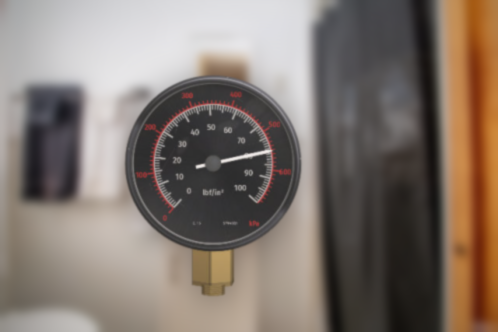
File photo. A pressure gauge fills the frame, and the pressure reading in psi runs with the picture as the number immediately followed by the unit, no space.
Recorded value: 80psi
